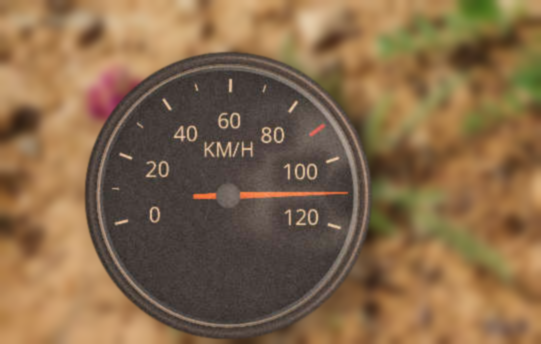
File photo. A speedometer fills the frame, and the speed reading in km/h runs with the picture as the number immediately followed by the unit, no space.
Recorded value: 110km/h
